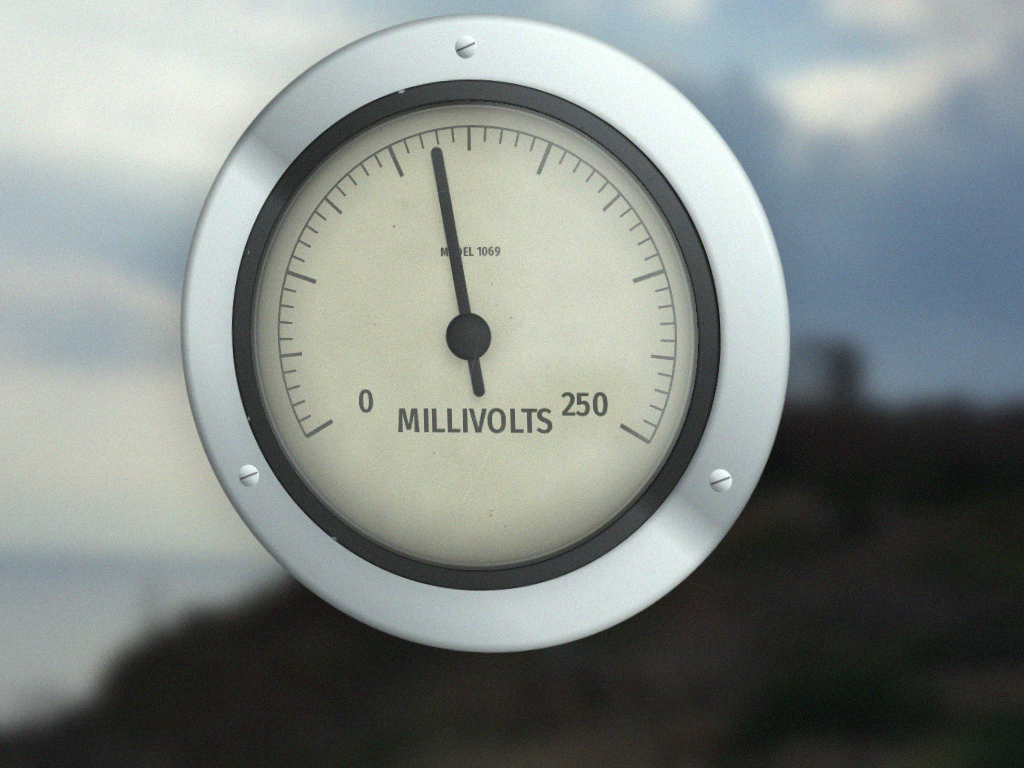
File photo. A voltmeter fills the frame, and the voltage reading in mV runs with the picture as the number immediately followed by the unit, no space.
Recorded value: 115mV
